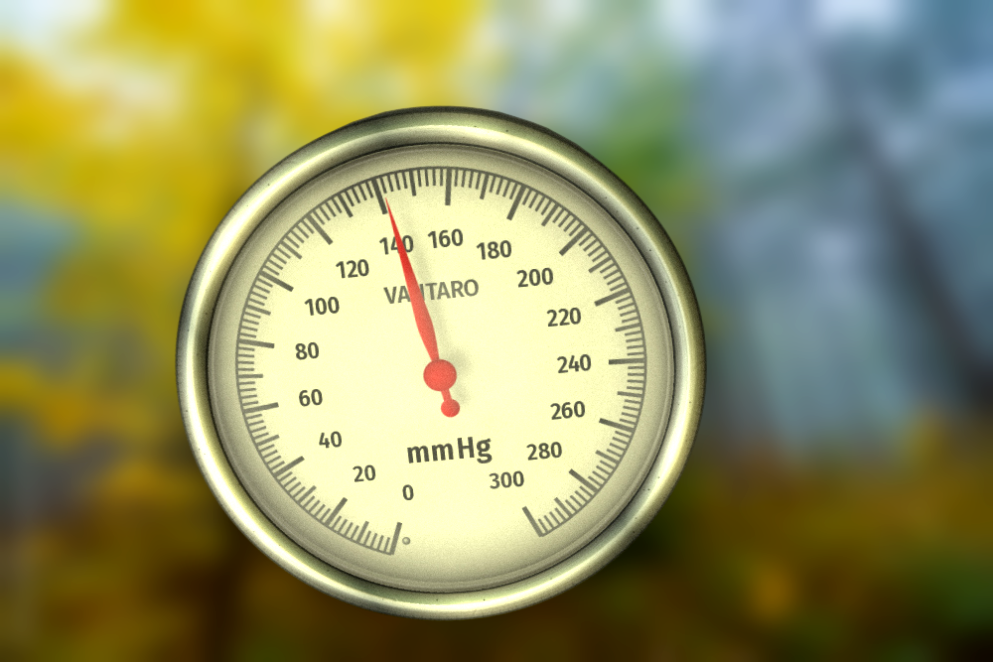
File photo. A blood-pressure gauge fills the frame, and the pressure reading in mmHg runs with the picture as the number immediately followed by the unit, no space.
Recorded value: 142mmHg
